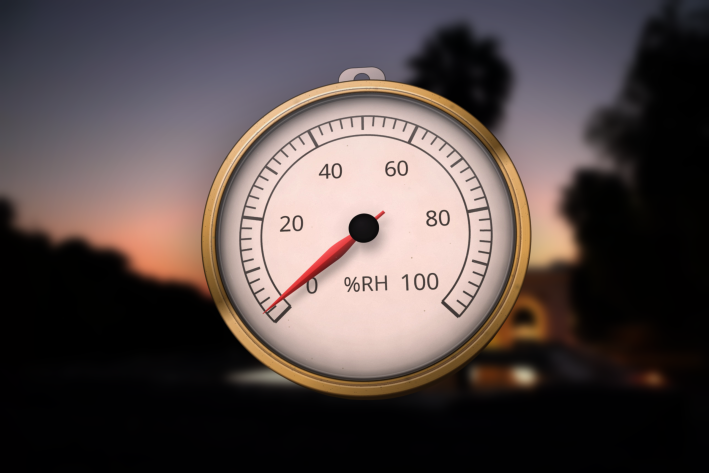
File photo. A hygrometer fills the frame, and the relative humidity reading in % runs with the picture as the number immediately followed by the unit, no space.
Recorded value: 2%
